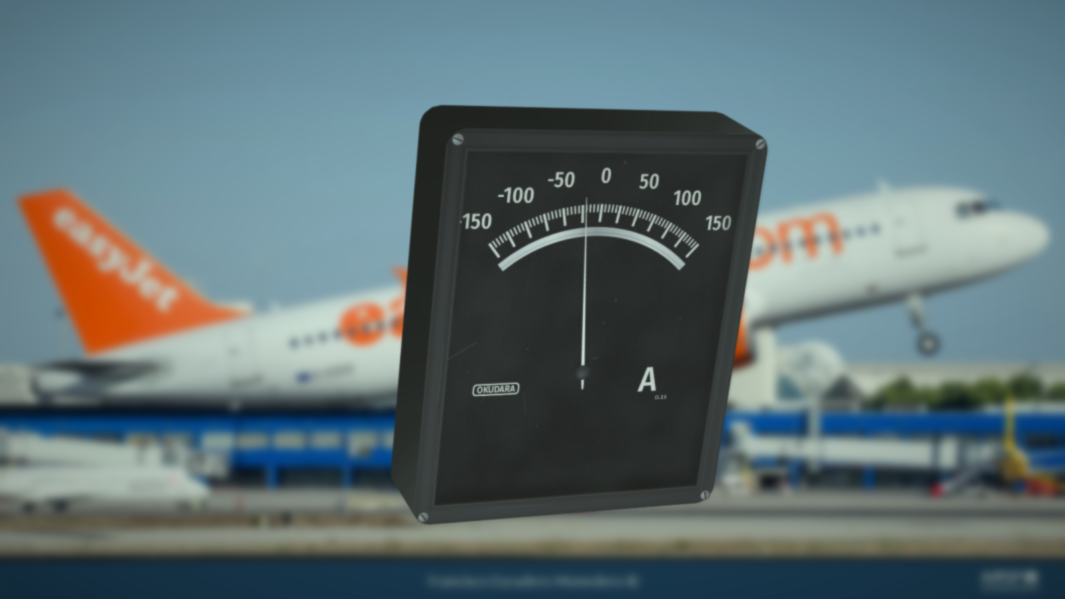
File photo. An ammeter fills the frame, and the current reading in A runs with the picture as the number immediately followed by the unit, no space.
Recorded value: -25A
